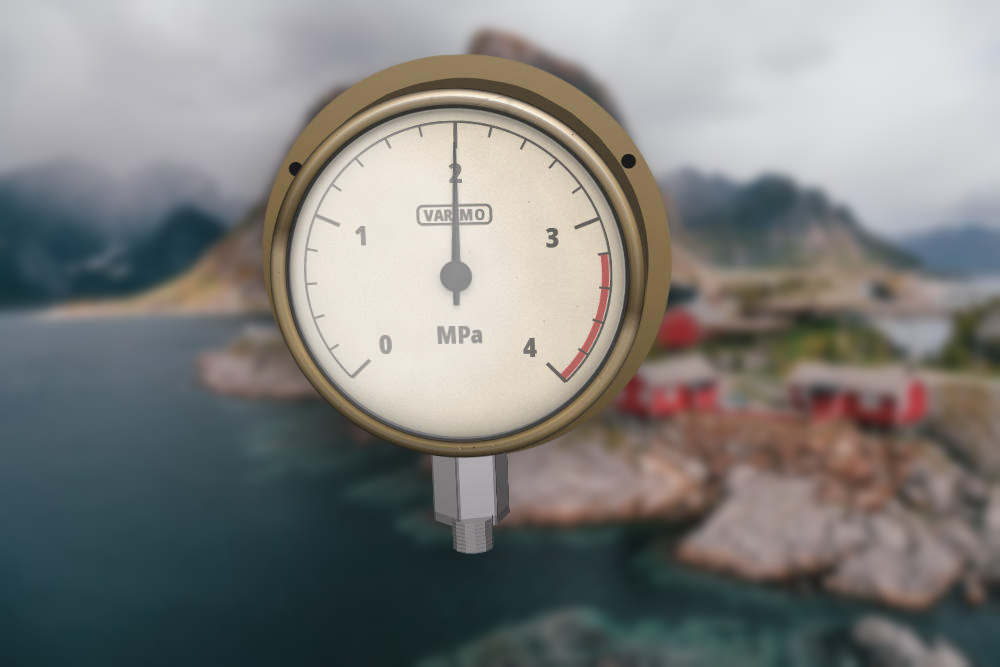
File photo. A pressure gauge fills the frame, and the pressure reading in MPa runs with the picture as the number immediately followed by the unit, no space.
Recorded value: 2MPa
